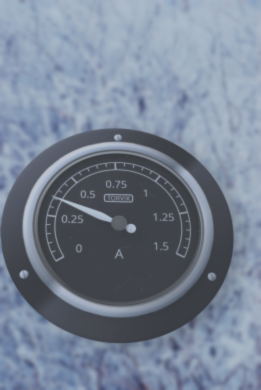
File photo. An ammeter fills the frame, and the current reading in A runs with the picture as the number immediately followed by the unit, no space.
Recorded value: 0.35A
